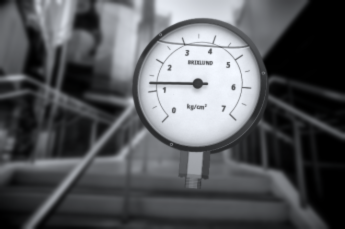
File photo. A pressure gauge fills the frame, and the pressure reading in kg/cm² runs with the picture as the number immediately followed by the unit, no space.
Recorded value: 1.25kg/cm²
